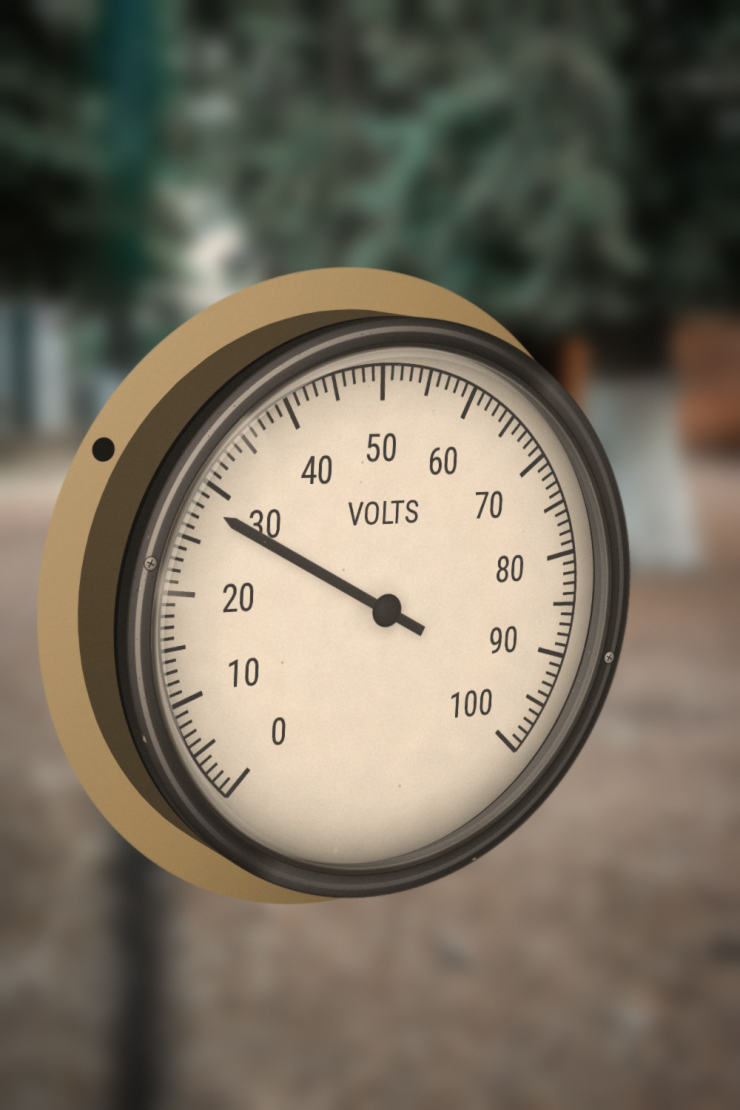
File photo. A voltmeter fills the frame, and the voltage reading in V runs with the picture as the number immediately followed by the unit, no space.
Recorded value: 28V
